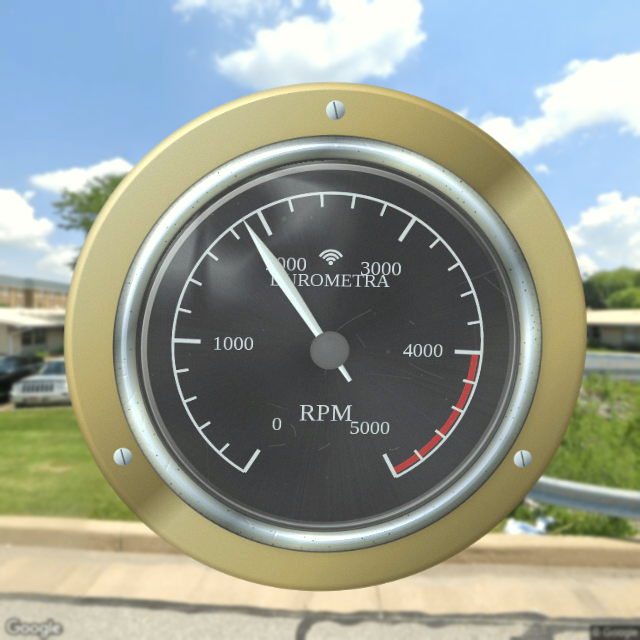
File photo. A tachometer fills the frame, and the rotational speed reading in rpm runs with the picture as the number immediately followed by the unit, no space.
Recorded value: 1900rpm
